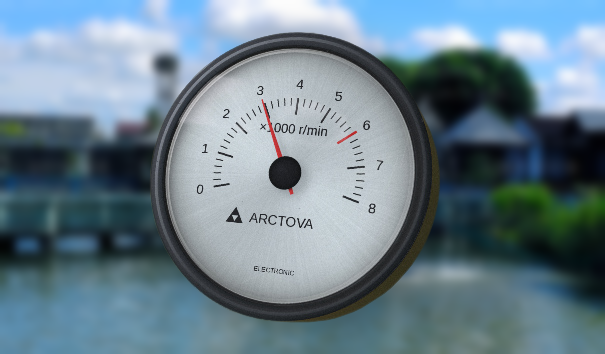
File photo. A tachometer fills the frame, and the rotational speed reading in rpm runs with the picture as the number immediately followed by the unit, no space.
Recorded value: 3000rpm
